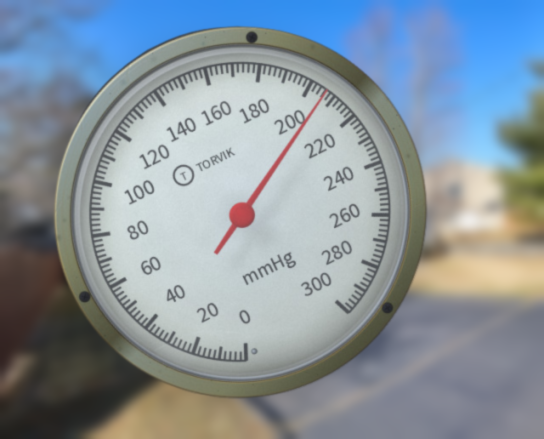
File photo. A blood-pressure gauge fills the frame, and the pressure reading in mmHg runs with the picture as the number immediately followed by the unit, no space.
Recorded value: 206mmHg
